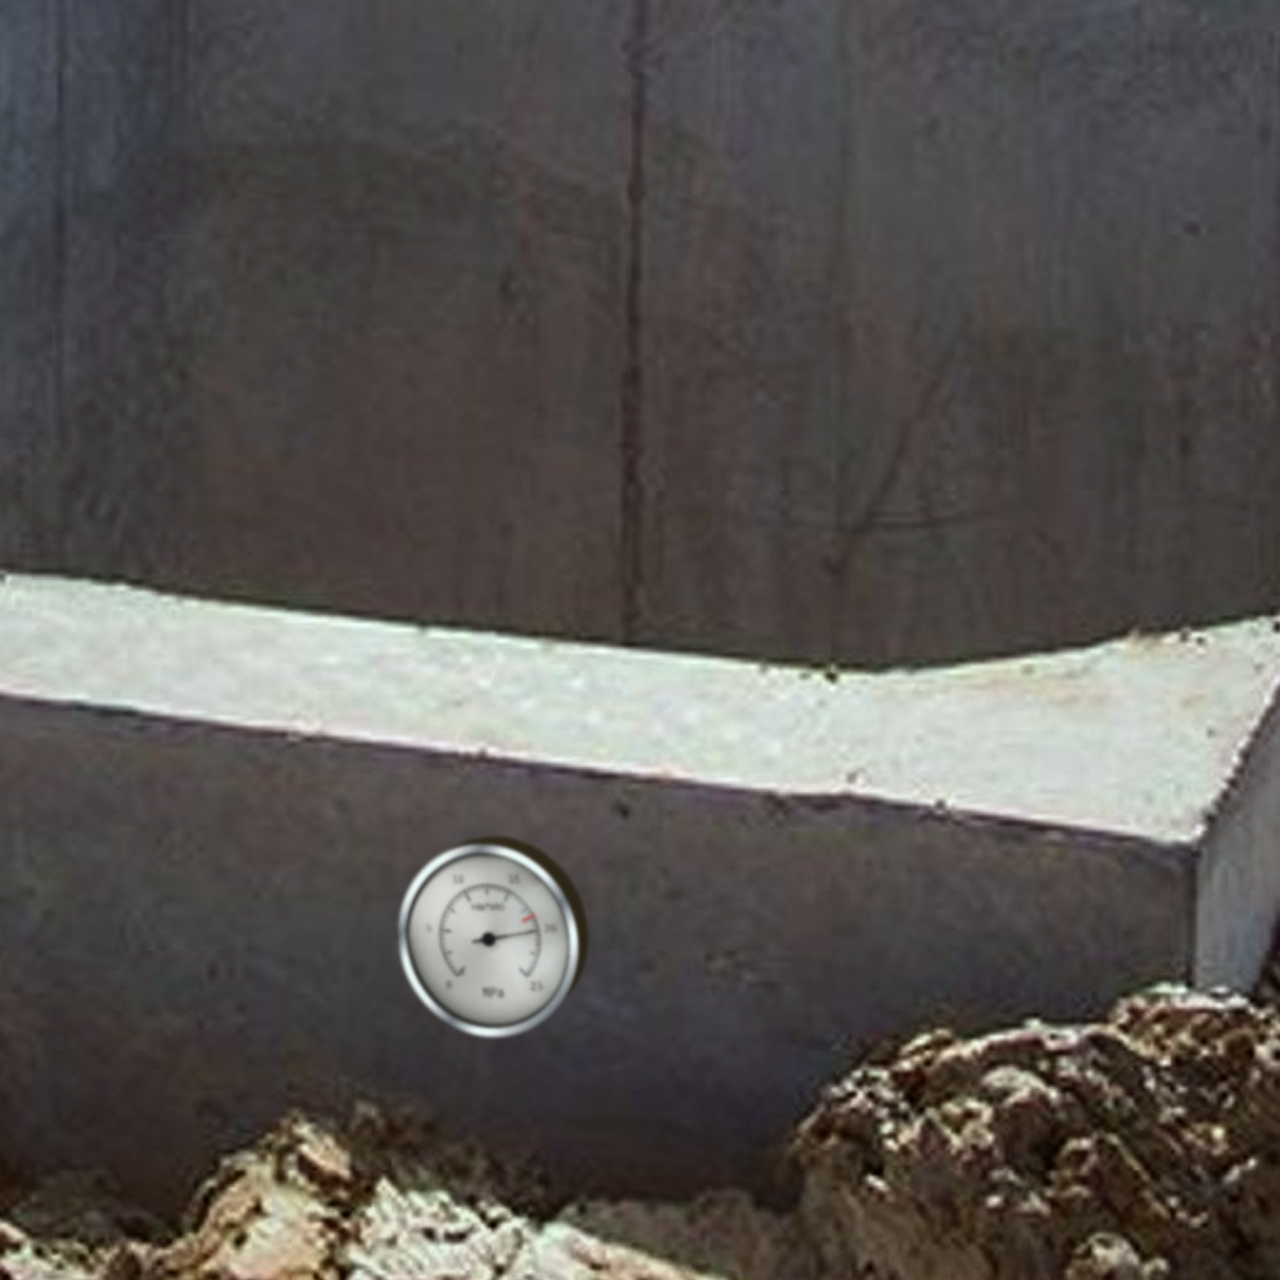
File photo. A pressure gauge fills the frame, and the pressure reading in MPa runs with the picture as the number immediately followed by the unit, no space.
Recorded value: 20MPa
